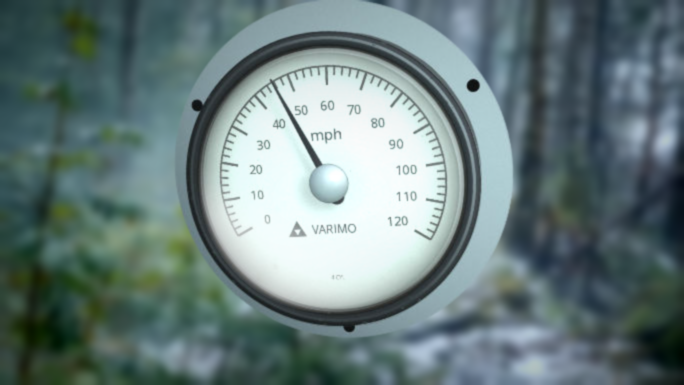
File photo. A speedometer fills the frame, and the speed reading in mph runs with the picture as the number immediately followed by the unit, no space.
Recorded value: 46mph
